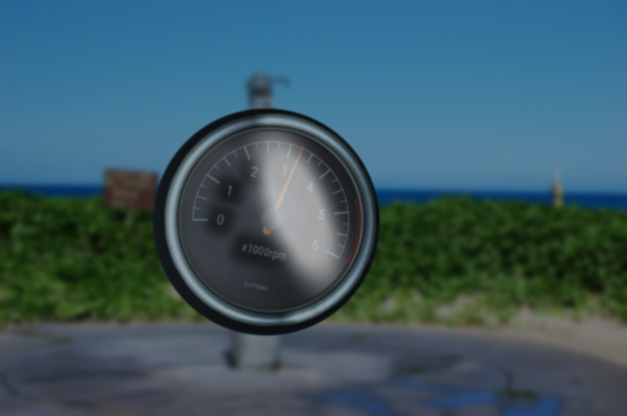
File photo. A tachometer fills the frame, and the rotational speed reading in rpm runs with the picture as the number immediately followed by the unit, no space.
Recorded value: 3250rpm
